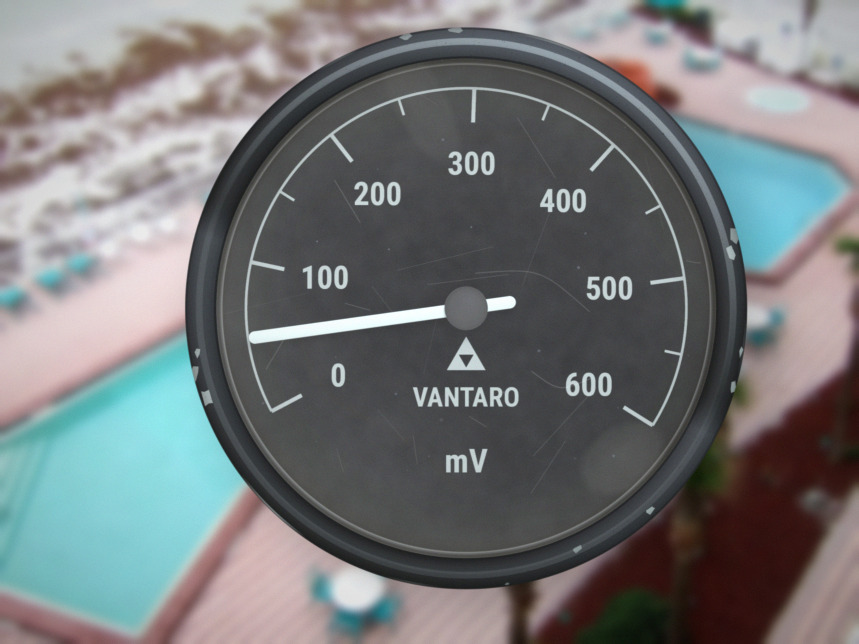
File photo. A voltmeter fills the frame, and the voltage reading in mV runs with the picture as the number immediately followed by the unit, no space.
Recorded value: 50mV
